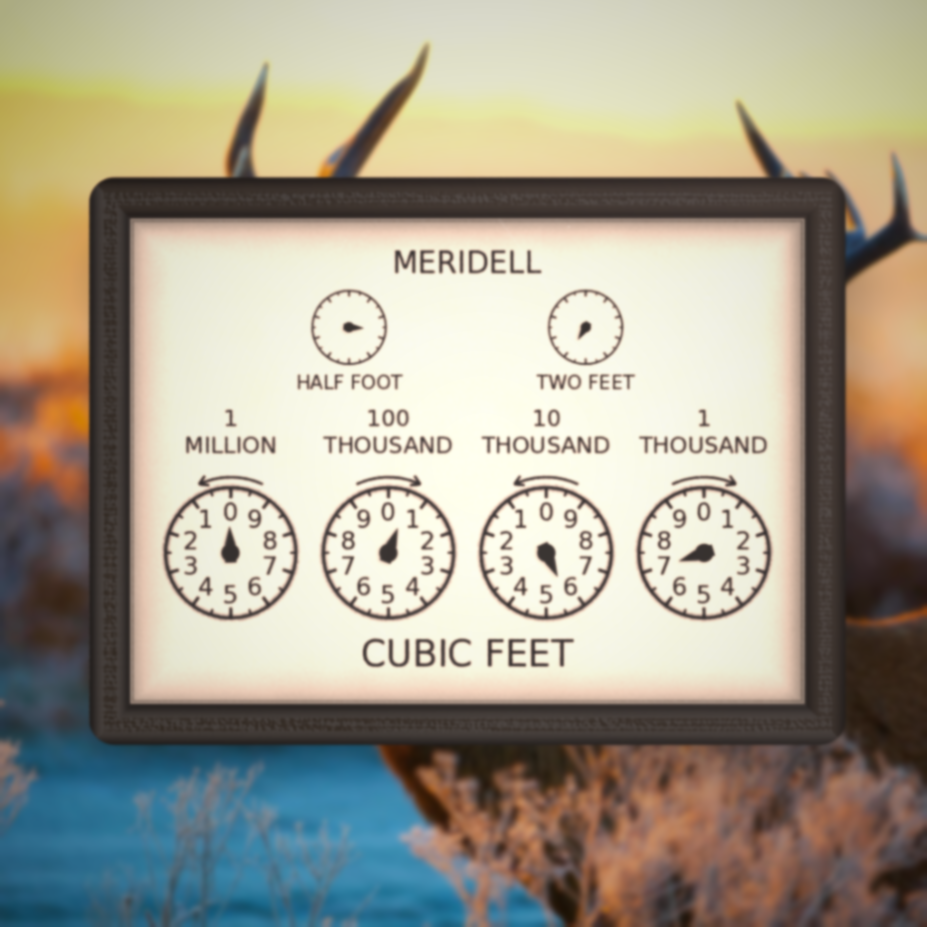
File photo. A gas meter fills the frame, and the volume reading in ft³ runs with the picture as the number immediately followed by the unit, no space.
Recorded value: 5700ft³
